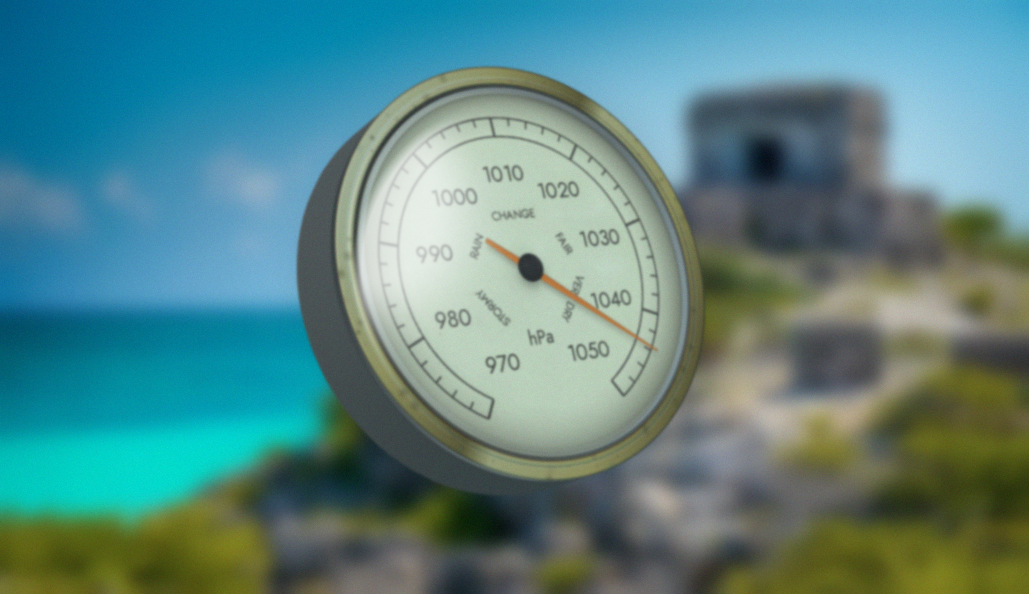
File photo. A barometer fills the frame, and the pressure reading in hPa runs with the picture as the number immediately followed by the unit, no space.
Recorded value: 1044hPa
